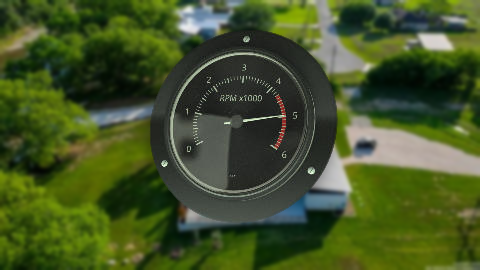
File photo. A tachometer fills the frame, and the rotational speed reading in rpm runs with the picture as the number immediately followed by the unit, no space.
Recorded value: 5000rpm
